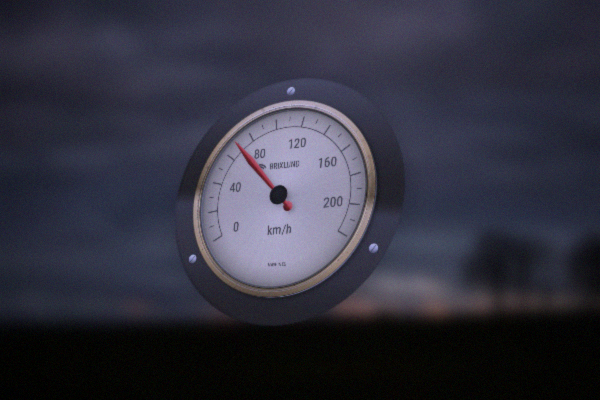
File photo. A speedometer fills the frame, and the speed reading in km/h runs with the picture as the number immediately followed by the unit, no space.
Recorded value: 70km/h
